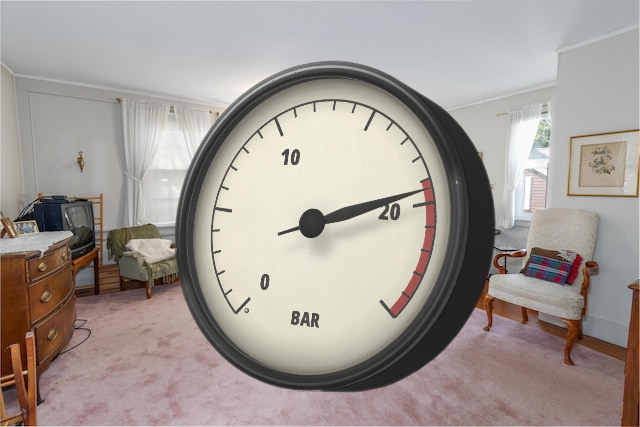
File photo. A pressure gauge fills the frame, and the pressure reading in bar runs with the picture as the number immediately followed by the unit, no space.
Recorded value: 19.5bar
